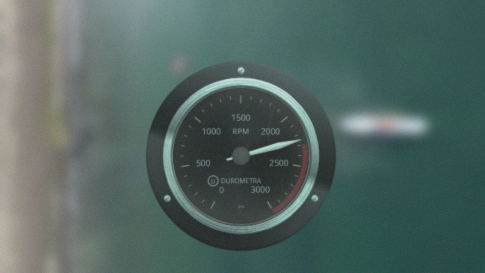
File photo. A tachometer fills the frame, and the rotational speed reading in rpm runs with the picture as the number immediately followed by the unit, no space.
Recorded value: 2250rpm
